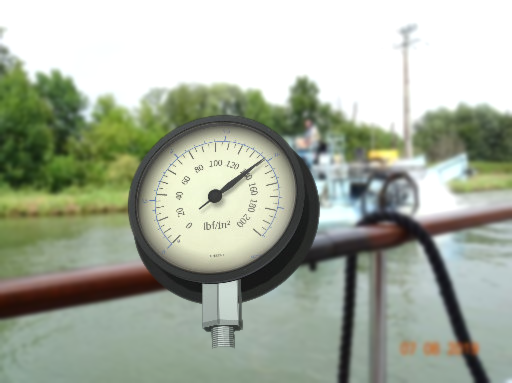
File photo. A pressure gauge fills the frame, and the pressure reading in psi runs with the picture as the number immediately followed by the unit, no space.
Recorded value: 140psi
